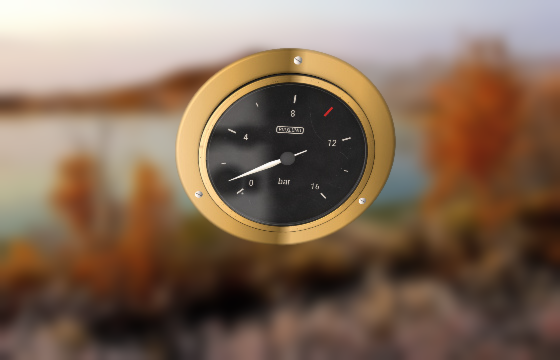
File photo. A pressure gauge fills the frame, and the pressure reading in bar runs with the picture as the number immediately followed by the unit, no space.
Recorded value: 1bar
